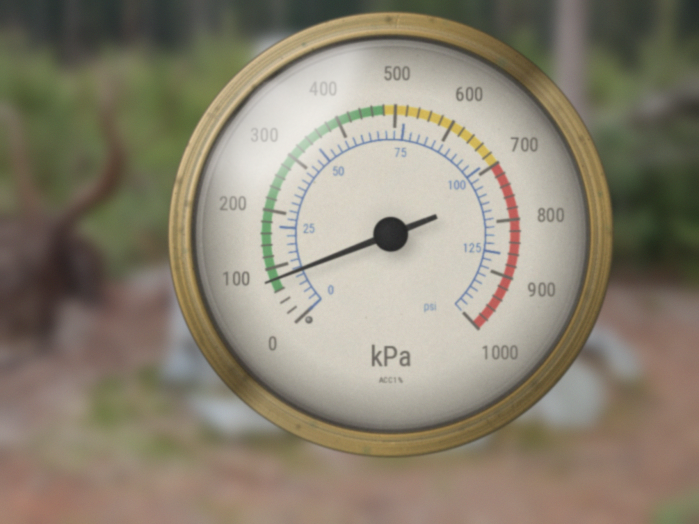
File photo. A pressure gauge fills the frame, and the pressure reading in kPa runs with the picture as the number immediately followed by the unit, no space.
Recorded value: 80kPa
